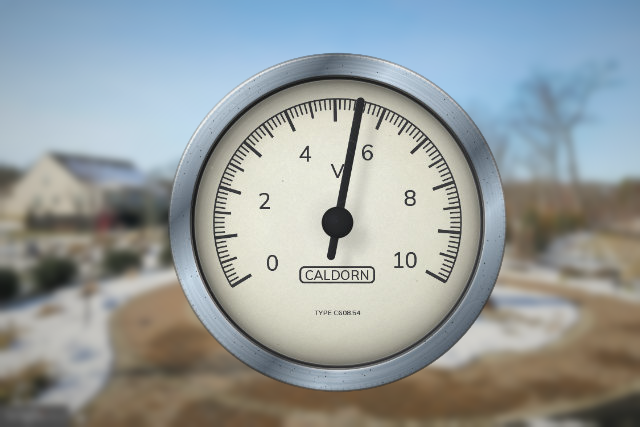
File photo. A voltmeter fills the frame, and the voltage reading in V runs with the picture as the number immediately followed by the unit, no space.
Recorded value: 5.5V
